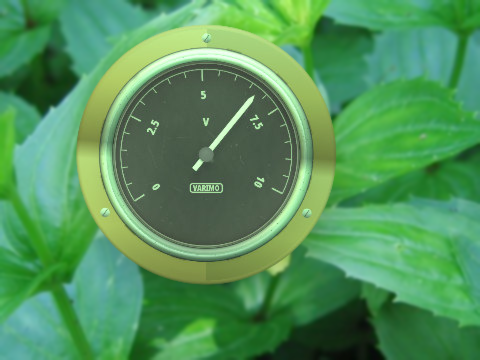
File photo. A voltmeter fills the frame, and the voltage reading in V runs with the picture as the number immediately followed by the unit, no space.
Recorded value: 6.75V
